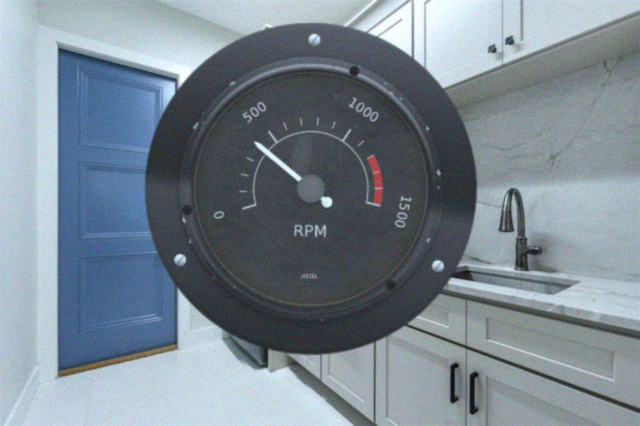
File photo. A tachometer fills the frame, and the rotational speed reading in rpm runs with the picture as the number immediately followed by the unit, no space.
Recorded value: 400rpm
